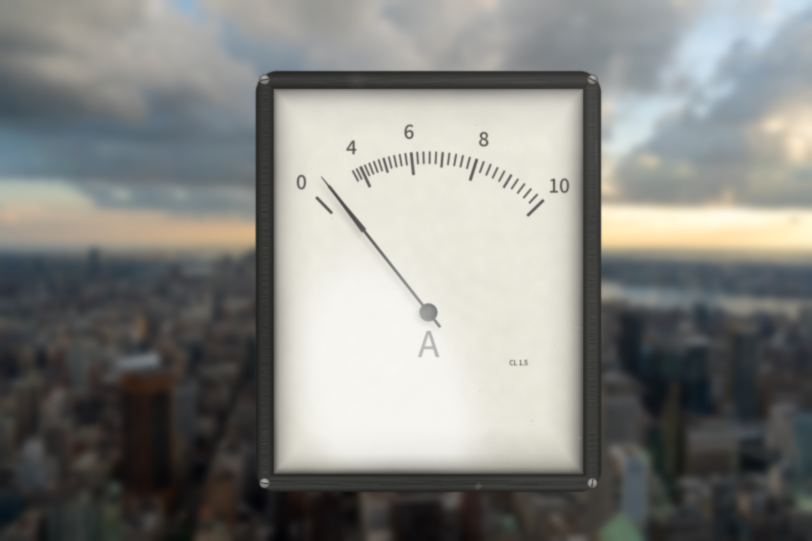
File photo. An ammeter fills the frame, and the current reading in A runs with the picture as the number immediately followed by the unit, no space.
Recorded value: 2A
